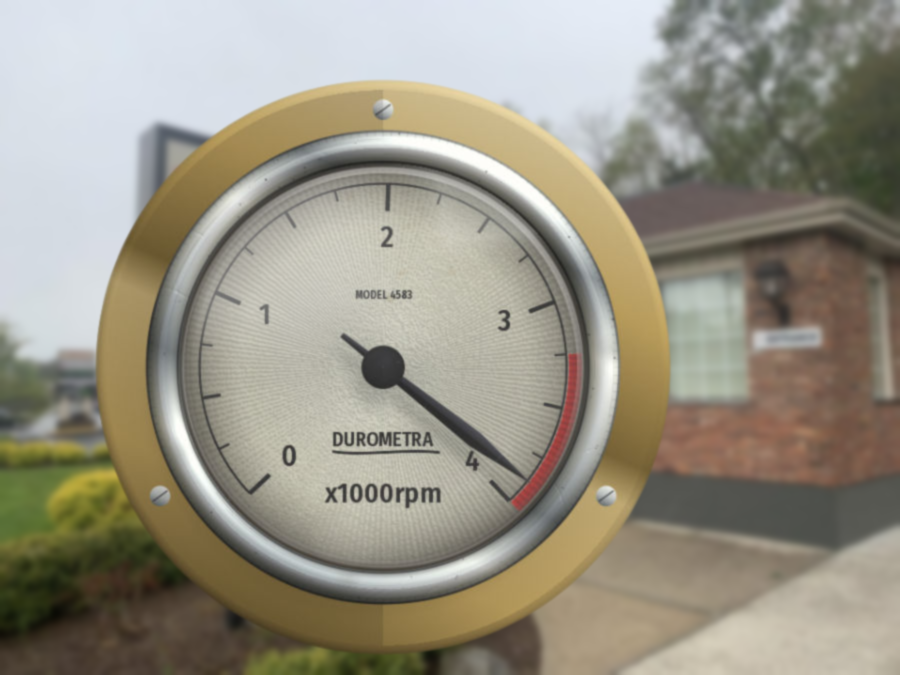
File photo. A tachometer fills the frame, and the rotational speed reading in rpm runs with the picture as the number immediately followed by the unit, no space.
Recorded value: 3875rpm
